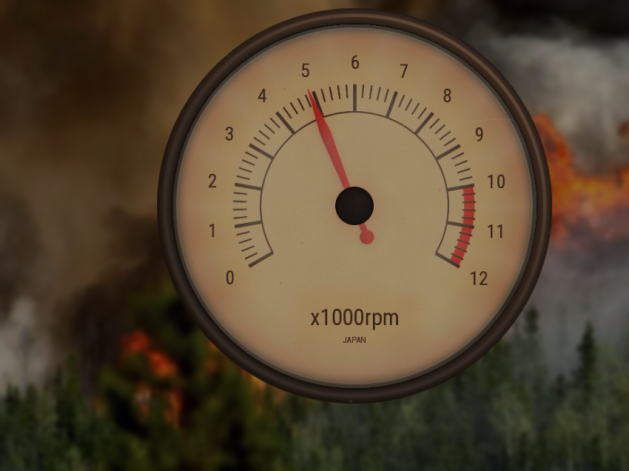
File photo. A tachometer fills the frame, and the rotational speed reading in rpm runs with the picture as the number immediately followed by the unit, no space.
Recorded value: 4900rpm
